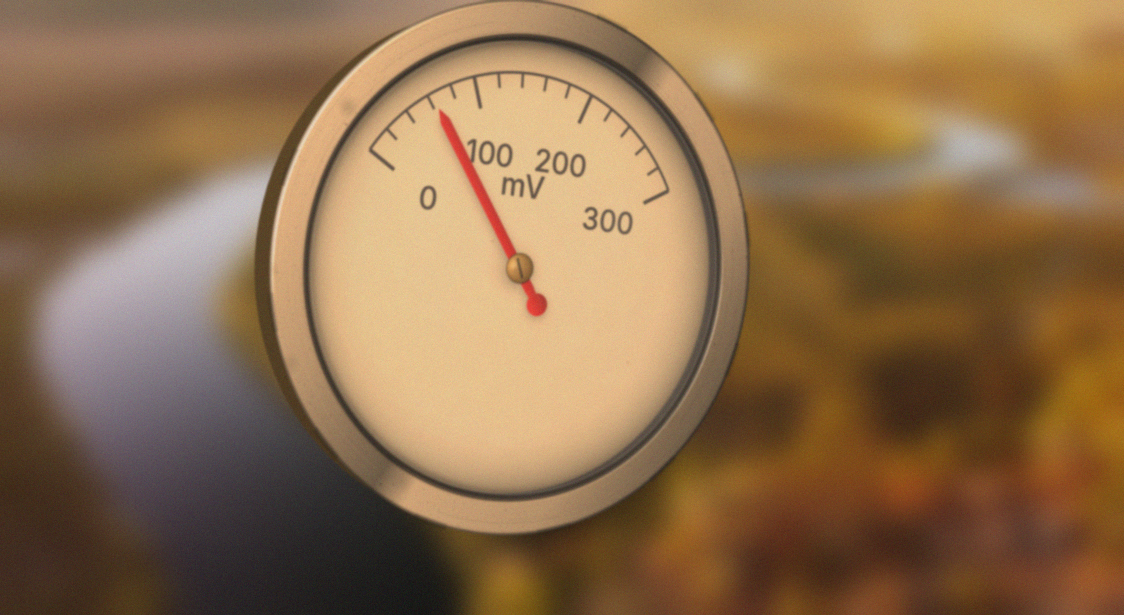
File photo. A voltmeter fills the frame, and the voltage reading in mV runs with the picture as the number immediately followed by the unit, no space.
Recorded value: 60mV
